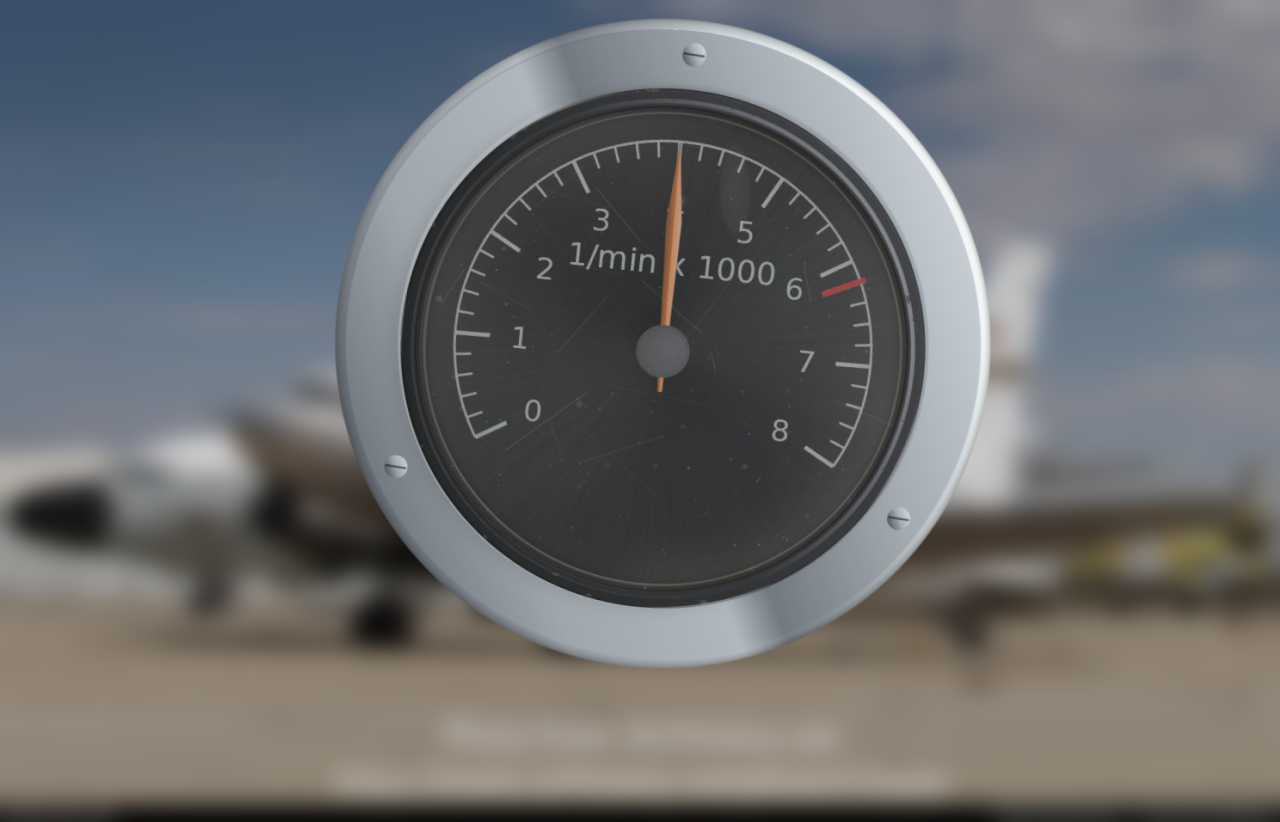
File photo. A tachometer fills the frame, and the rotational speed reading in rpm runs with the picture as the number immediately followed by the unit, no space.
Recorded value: 4000rpm
